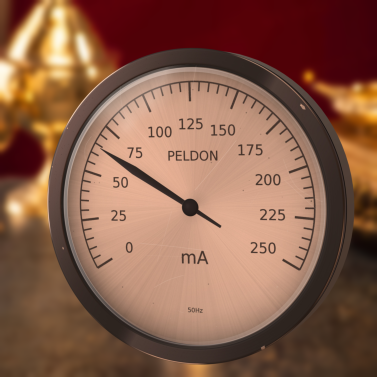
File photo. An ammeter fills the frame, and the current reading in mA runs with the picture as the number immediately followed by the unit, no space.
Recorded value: 65mA
